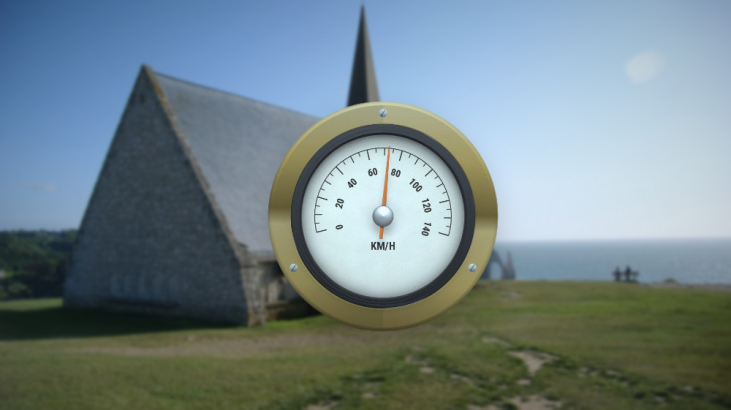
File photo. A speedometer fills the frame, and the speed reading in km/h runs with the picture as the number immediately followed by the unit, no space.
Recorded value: 72.5km/h
